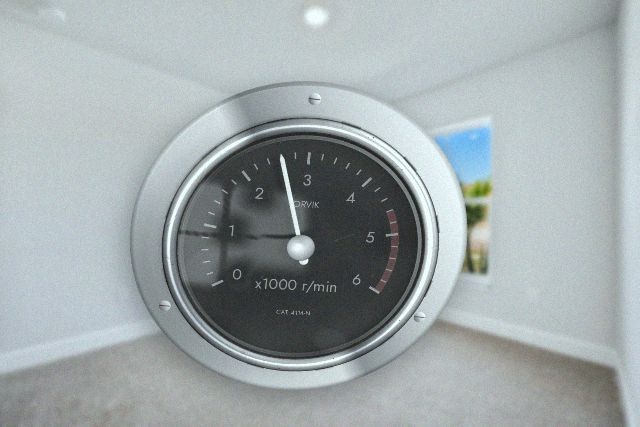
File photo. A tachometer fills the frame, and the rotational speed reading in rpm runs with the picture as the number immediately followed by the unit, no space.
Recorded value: 2600rpm
